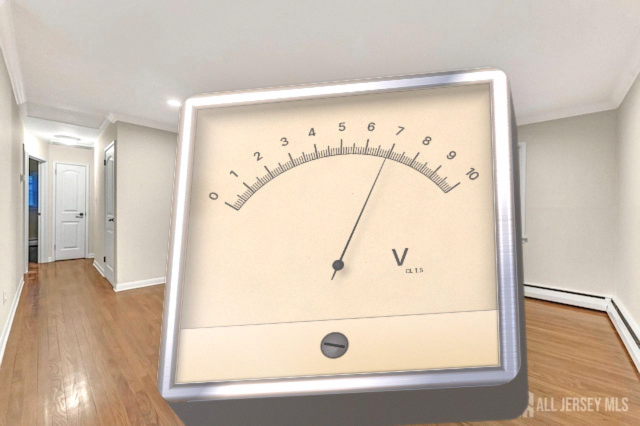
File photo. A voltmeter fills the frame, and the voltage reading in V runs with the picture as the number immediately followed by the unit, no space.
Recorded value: 7V
